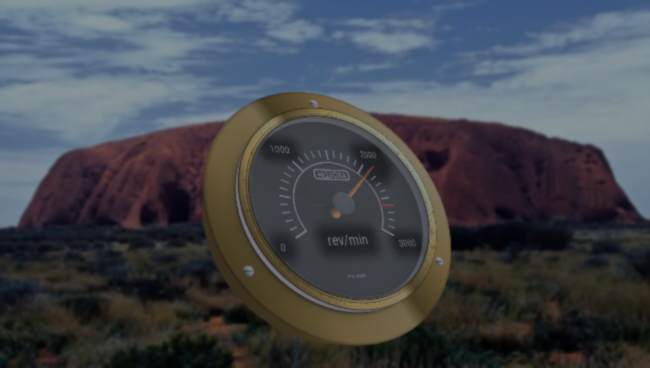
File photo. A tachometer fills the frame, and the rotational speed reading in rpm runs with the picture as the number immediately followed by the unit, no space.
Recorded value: 2100rpm
